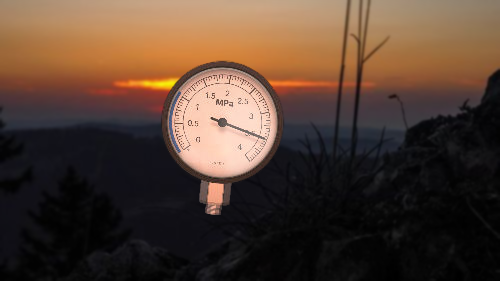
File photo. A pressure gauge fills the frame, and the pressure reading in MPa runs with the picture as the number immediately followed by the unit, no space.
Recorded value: 3.5MPa
